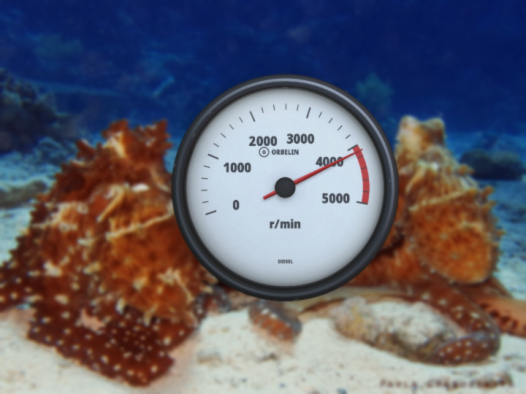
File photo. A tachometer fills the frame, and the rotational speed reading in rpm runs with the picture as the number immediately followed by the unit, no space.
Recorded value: 4100rpm
